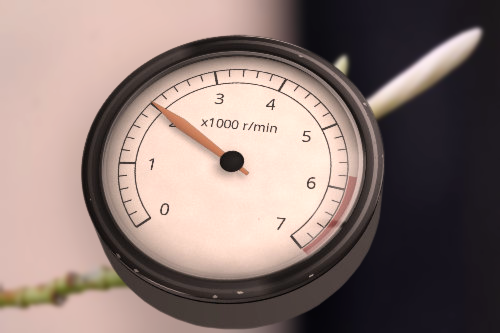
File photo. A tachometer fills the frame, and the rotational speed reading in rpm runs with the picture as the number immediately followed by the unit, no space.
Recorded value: 2000rpm
